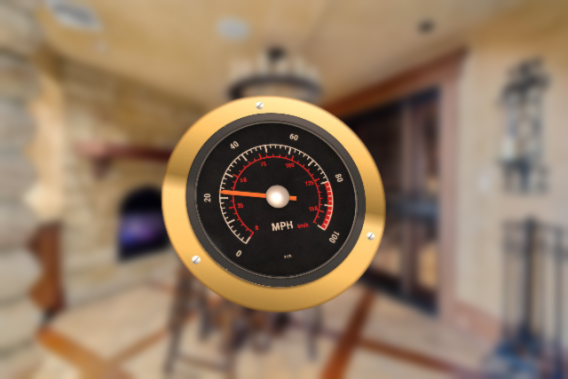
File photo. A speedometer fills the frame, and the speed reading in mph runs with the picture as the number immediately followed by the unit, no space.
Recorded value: 22mph
